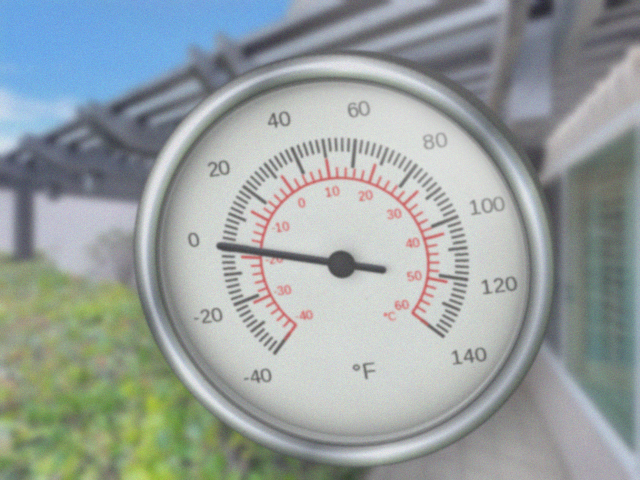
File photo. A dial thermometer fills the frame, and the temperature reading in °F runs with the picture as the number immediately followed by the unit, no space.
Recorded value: 0°F
